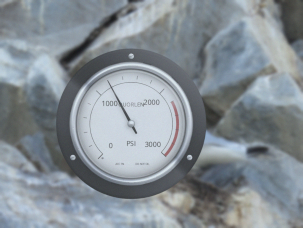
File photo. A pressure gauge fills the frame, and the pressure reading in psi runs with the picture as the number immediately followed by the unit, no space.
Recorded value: 1200psi
